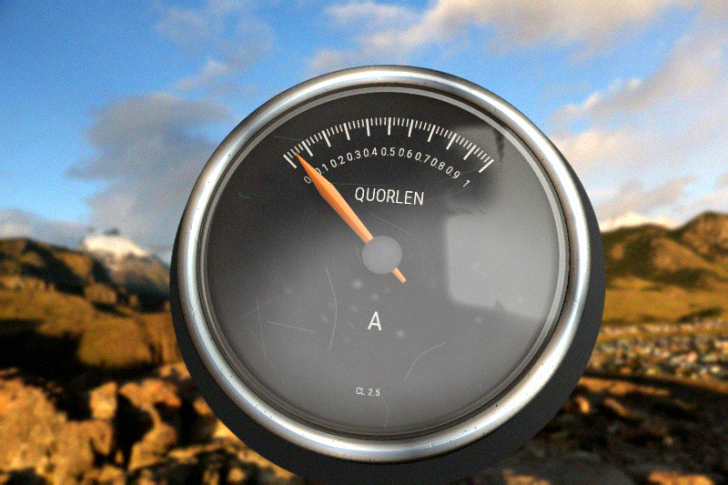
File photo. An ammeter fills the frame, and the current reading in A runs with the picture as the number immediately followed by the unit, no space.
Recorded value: 0.04A
